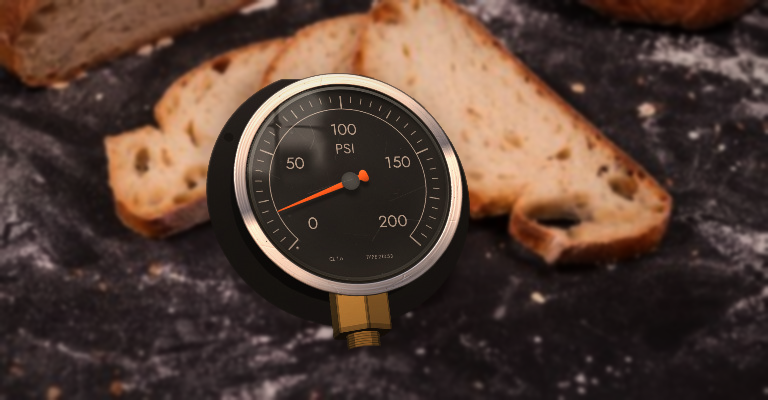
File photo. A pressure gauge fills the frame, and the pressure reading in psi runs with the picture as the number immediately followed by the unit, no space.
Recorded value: 17.5psi
